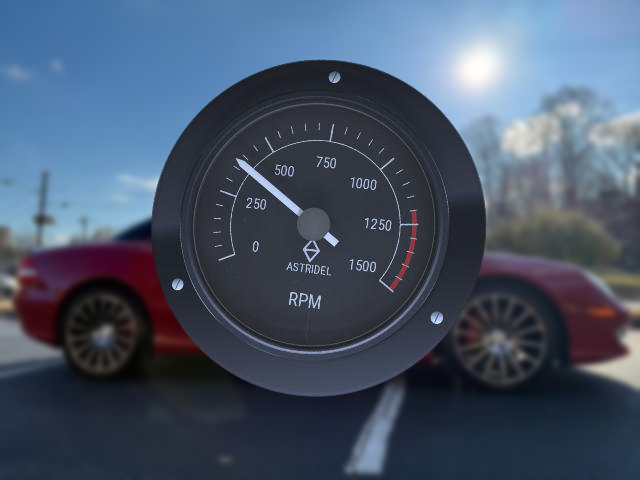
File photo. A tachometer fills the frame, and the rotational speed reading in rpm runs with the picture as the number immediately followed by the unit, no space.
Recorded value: 375rpm
